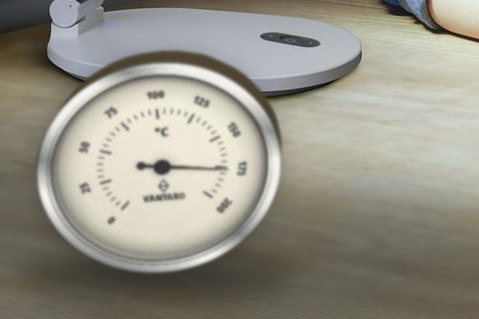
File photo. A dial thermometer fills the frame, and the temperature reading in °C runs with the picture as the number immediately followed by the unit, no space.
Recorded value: 175°C
